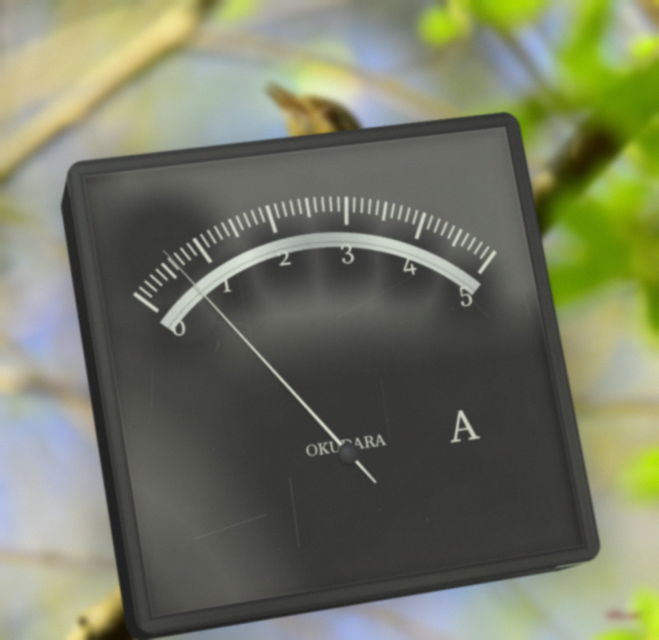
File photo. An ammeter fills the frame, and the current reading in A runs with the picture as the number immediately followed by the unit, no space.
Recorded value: 0.6A
